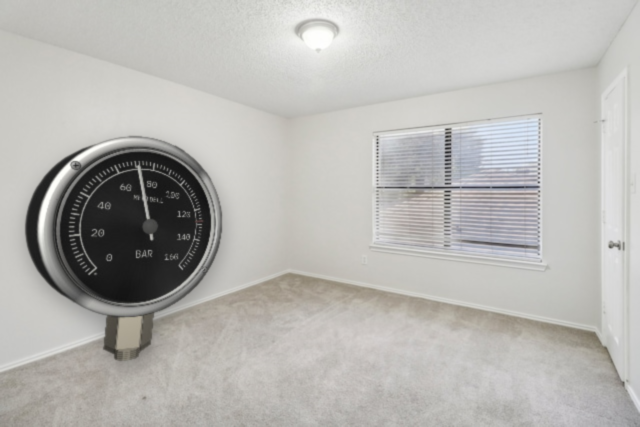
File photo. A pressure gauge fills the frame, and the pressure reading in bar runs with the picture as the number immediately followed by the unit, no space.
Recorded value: 70bar
